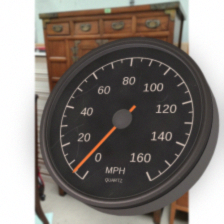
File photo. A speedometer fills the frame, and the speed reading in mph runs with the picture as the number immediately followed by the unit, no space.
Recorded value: 5mph
